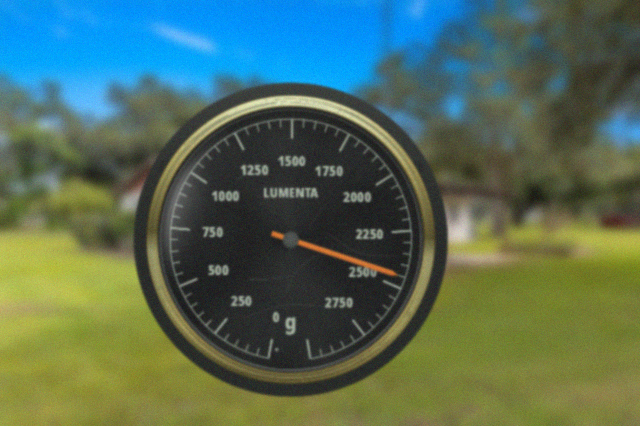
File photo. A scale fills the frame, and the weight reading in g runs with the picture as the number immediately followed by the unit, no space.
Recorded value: 2450g
